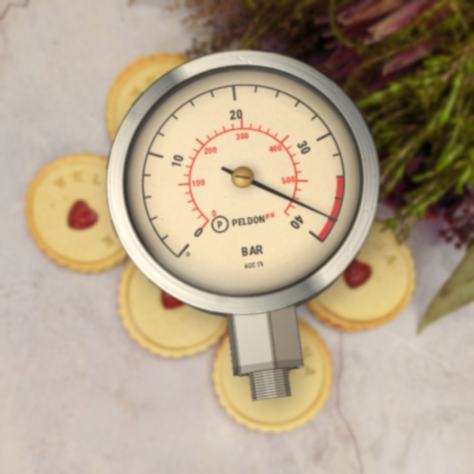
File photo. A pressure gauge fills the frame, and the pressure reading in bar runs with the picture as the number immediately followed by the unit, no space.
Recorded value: 38bar
